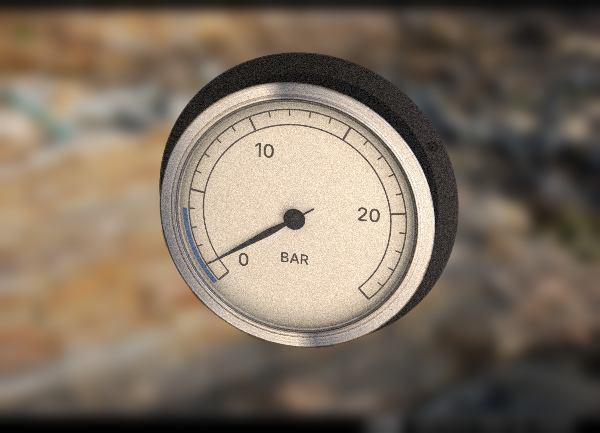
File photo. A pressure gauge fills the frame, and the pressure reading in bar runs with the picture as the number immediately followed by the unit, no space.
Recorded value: 1bar
